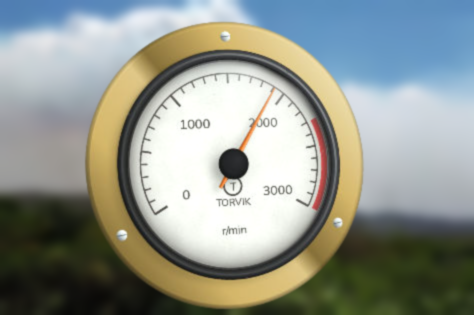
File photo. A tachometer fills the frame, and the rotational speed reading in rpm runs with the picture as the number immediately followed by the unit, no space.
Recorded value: 1900rpm
